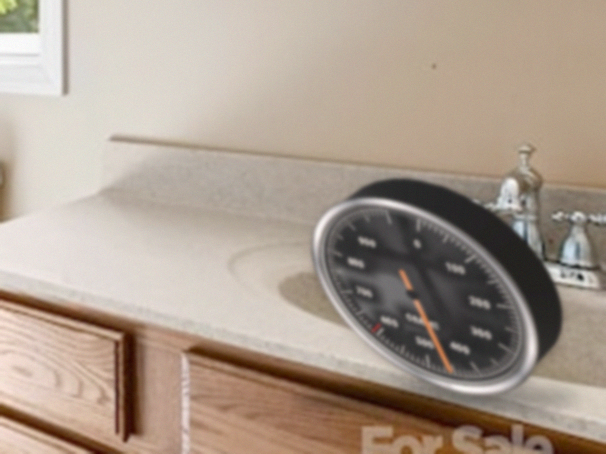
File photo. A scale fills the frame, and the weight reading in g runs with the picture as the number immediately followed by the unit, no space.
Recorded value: 450g
